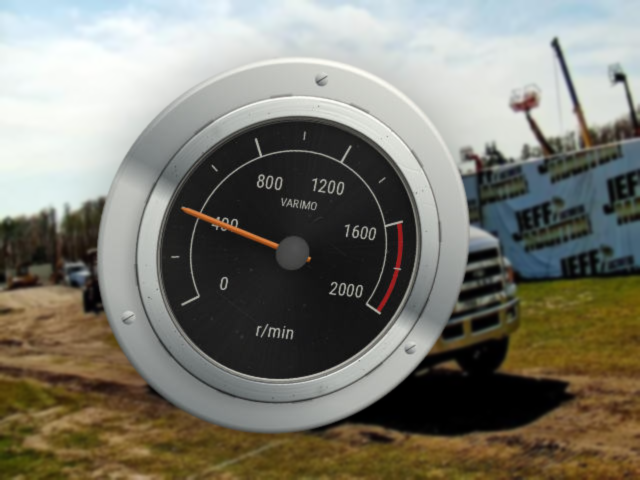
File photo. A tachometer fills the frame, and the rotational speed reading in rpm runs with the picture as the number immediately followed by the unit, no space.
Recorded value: 400rpm
